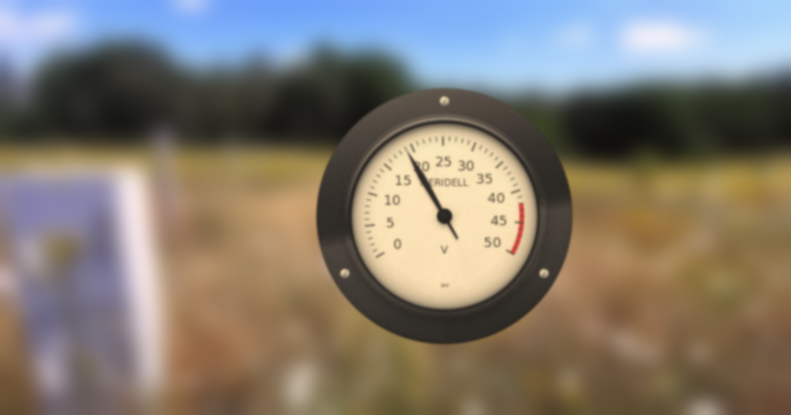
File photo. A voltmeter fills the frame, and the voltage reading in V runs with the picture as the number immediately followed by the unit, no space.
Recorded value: 19V
